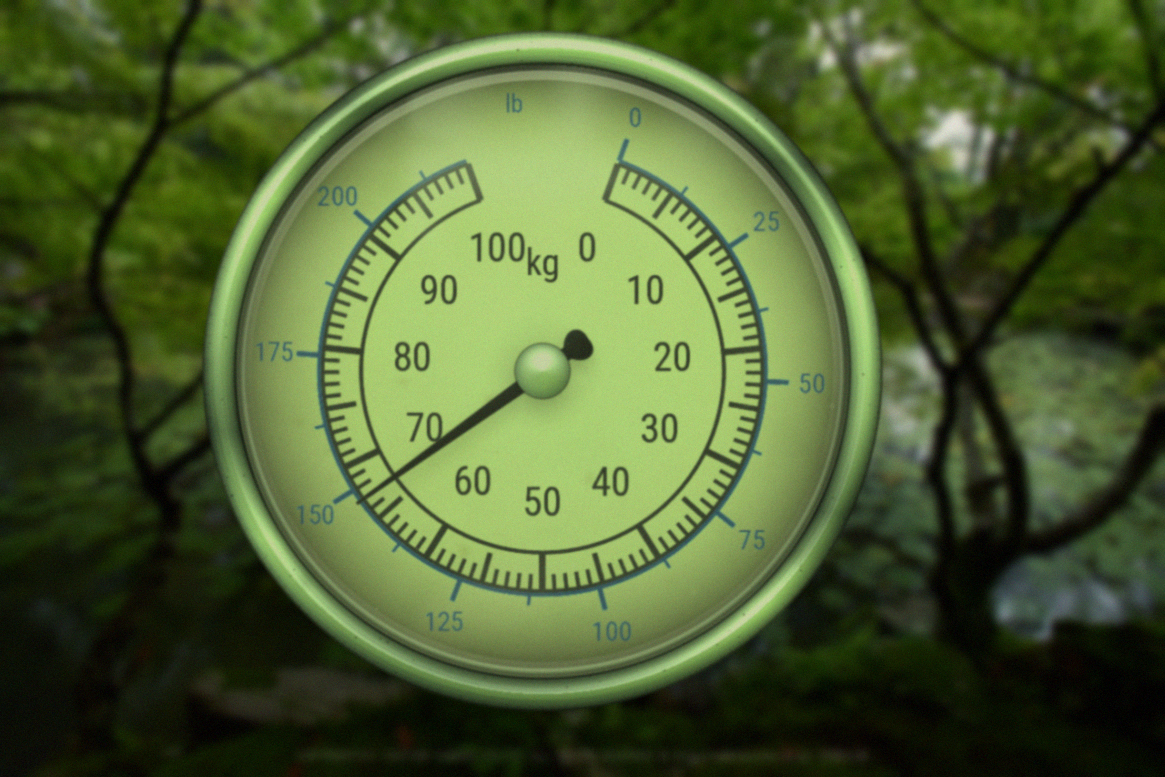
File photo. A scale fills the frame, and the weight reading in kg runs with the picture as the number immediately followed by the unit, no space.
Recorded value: 67kg
